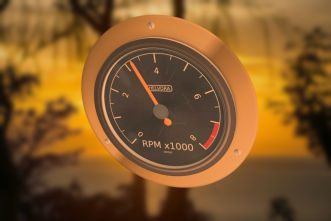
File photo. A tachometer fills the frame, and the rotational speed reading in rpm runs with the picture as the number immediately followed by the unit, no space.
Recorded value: 3250rpm
